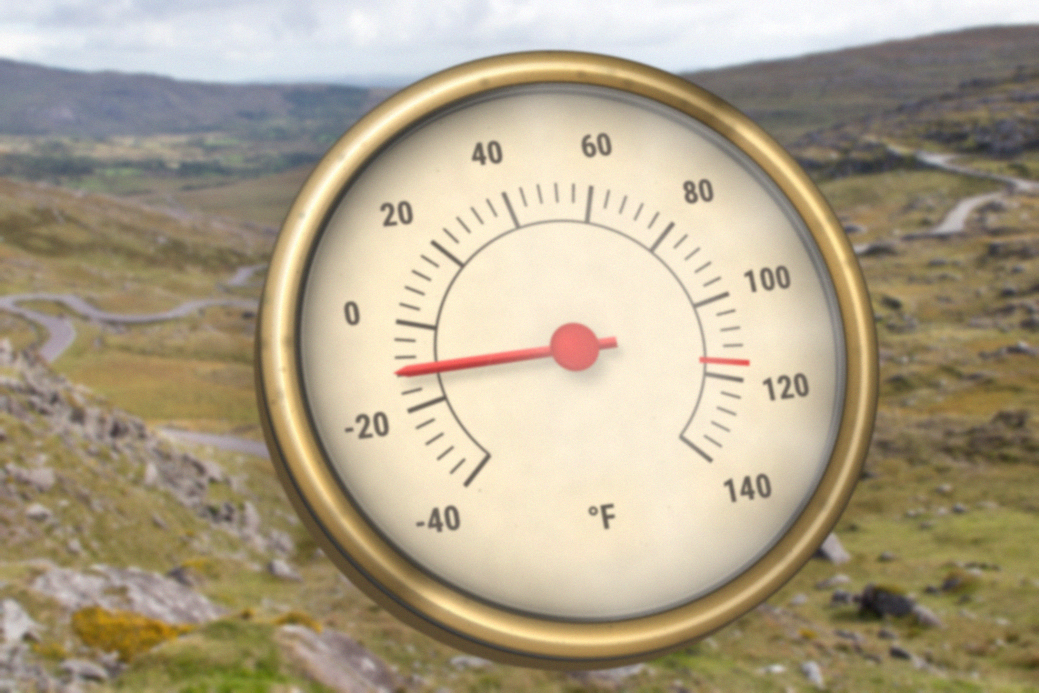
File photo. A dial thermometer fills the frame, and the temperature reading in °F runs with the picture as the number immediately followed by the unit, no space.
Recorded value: -12°F
